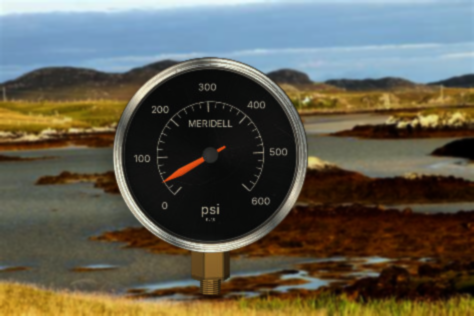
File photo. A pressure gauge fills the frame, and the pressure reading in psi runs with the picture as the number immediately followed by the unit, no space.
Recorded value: 40psi
